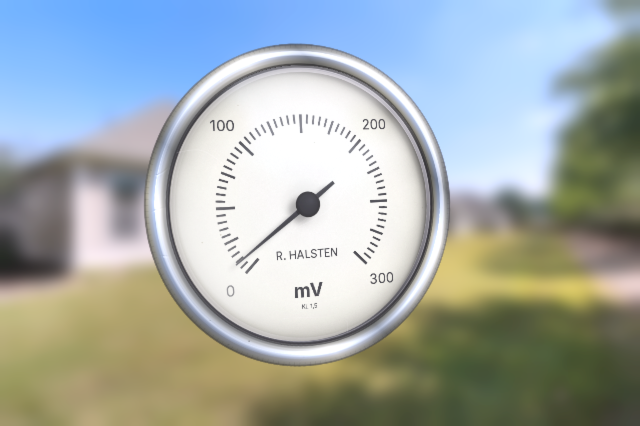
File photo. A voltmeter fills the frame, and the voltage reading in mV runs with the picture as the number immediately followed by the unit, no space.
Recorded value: 10mV
